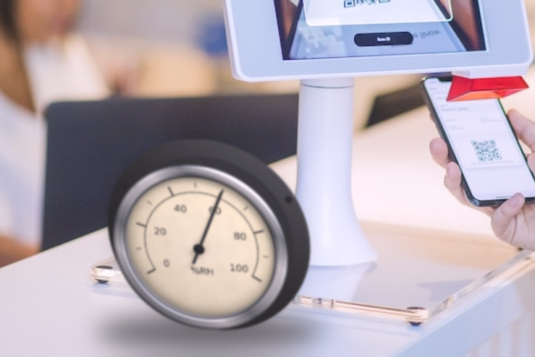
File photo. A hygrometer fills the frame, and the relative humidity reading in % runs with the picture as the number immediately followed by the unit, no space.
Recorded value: 60%
